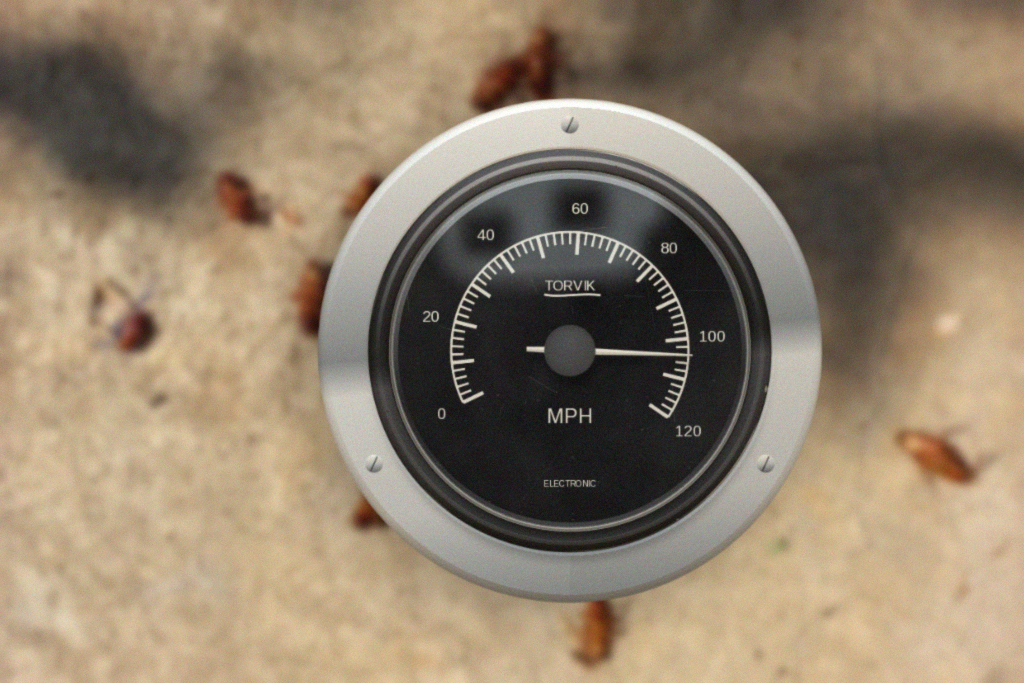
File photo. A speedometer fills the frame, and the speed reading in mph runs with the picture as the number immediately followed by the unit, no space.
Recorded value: 104mph
